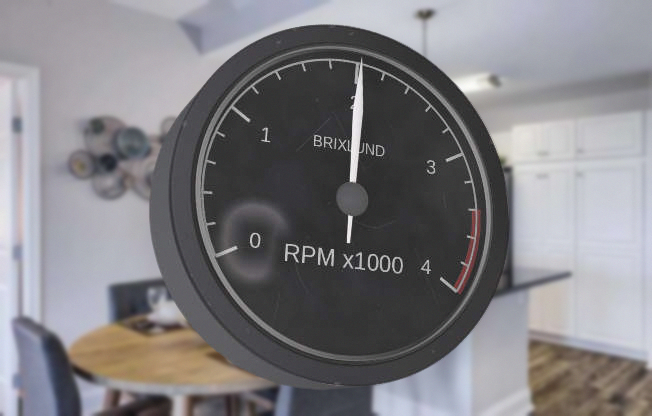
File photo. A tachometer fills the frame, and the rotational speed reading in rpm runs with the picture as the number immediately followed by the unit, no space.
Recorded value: 2000rpm
